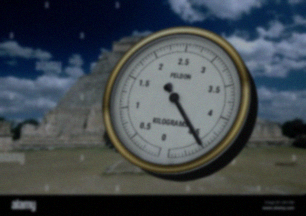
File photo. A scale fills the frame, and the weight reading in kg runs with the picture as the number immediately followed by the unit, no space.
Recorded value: 4.5kg
